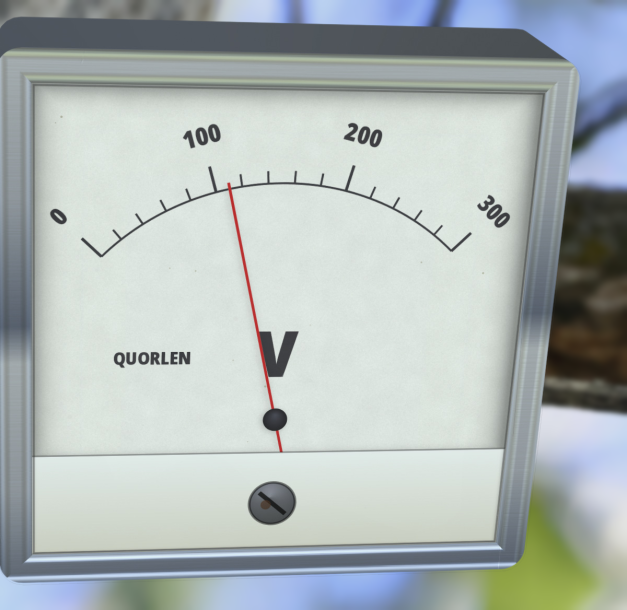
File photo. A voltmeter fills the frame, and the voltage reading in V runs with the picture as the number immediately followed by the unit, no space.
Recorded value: 110V
